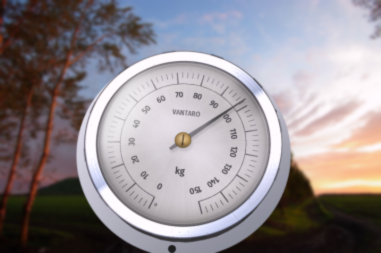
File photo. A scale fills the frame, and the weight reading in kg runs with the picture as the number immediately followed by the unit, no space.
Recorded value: 98kg
